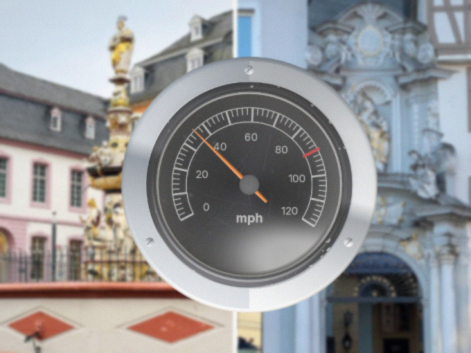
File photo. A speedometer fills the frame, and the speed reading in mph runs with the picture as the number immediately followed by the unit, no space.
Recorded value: 36mph
